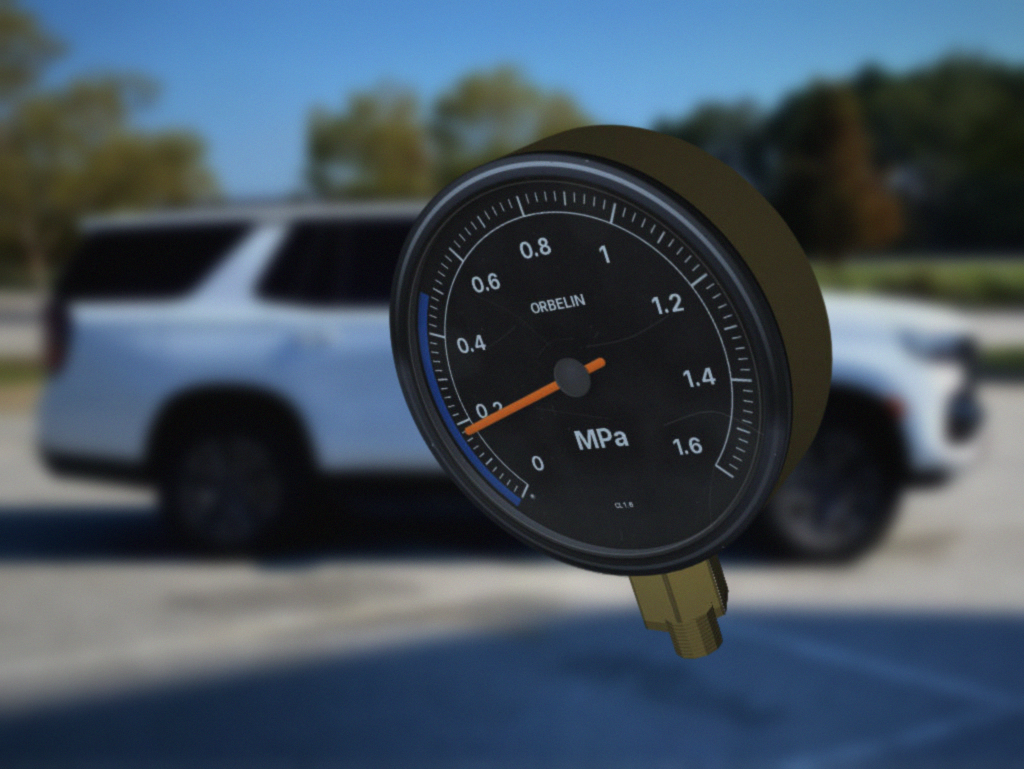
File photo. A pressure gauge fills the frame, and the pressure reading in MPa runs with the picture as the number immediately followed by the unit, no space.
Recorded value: 0.18MPa
